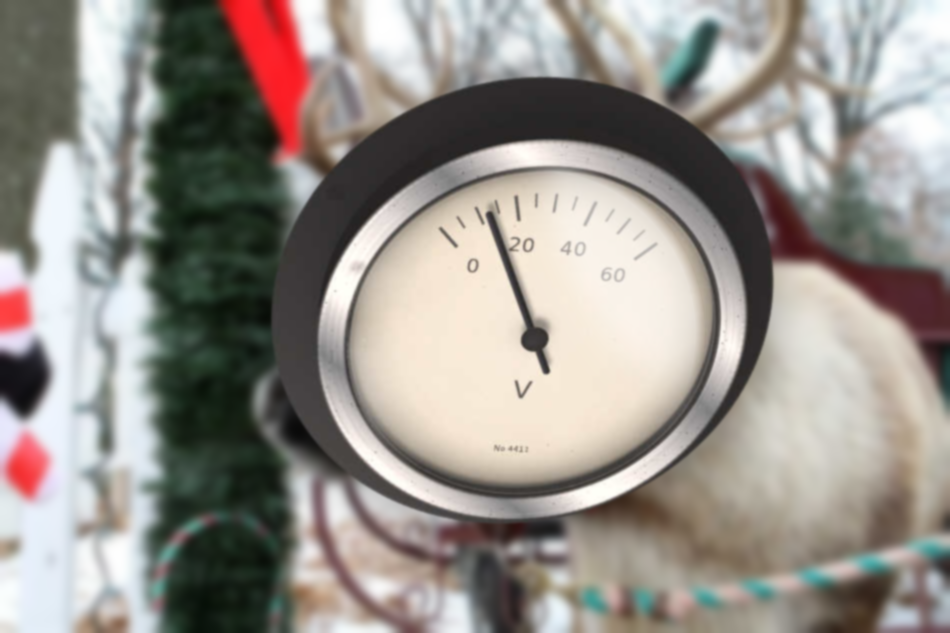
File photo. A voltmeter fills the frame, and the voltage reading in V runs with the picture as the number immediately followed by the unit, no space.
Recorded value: 12.5V
